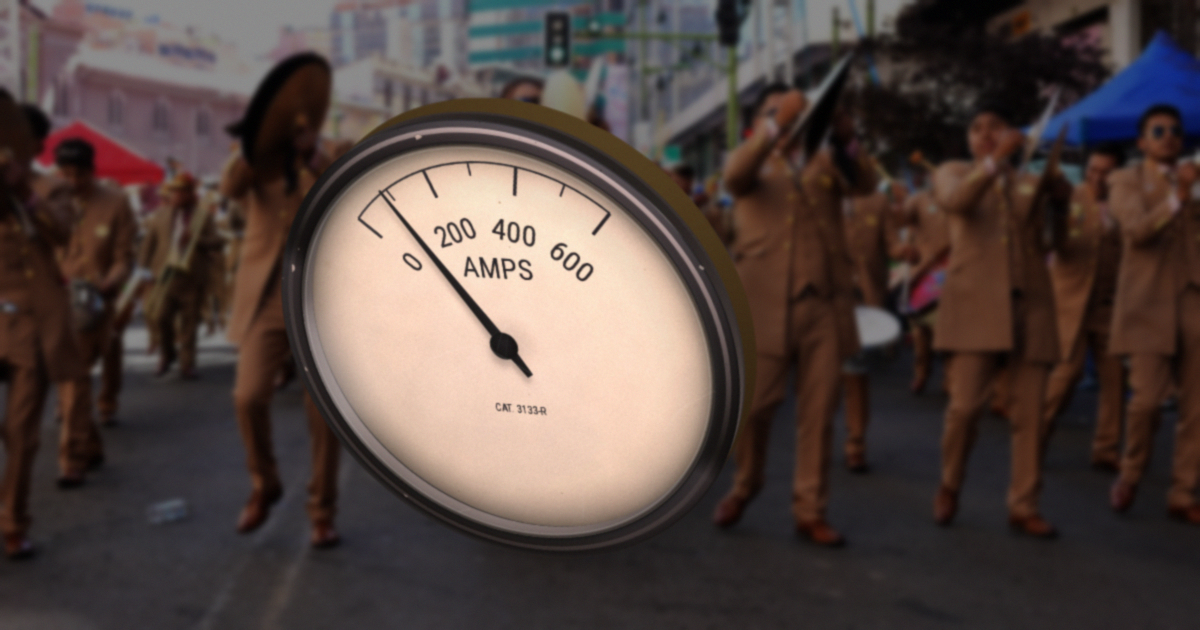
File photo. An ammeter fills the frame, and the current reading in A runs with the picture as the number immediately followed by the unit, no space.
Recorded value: 100A
